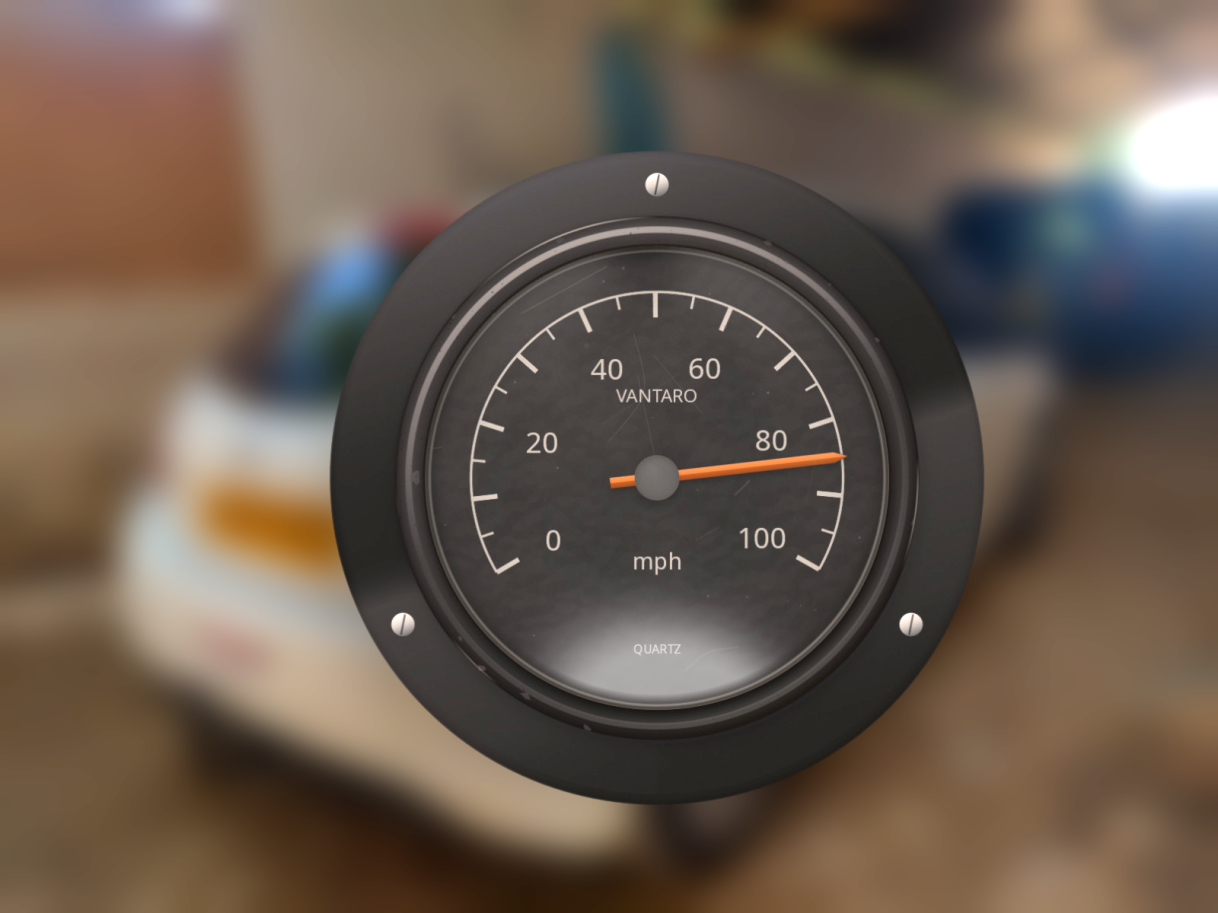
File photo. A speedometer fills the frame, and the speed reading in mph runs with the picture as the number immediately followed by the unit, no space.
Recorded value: 85mph
